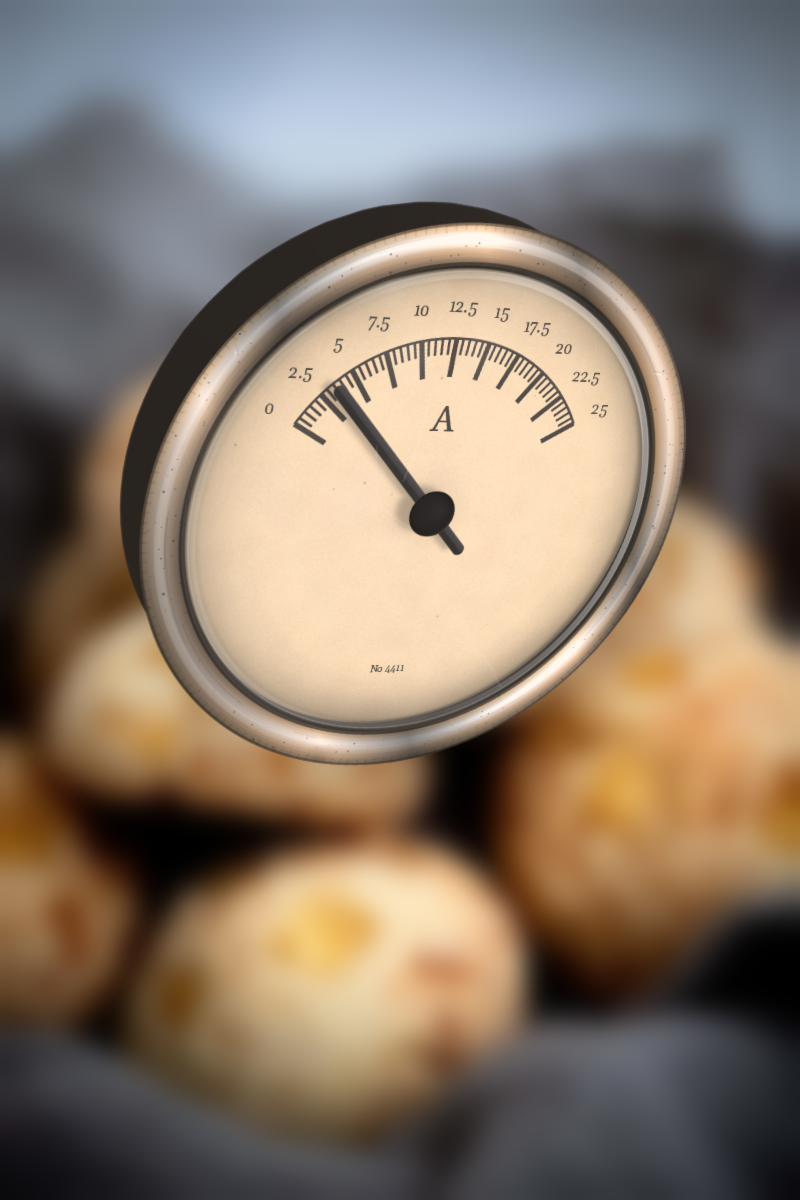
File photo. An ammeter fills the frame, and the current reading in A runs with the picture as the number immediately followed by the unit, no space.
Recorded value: 3.5A
